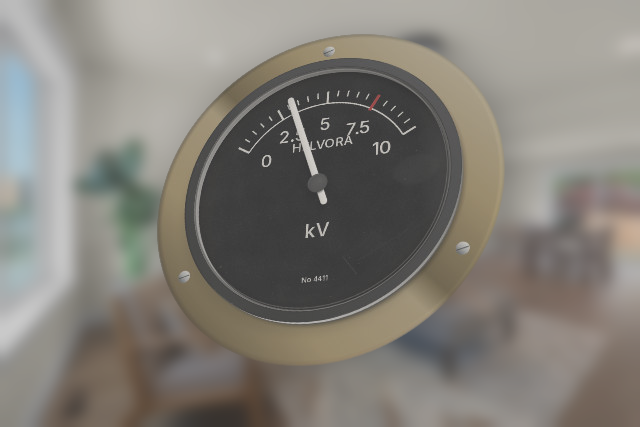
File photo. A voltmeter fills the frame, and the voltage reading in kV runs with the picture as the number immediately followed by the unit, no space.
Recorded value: 3.25kV
